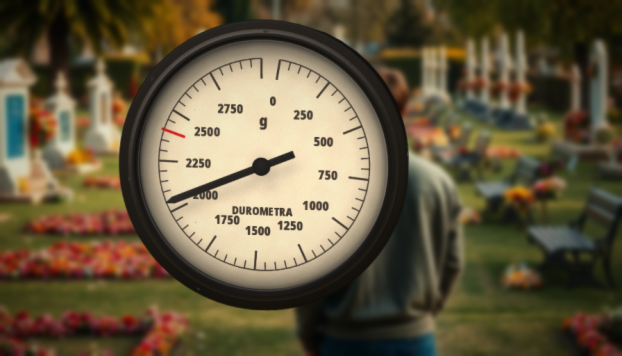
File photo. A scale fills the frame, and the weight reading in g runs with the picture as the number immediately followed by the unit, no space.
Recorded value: 2050g
